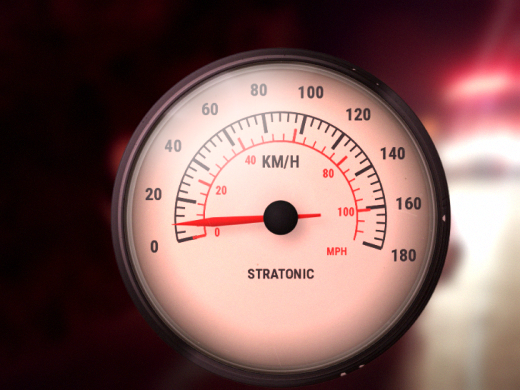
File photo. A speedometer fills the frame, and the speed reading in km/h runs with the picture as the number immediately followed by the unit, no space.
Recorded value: 8km/h
